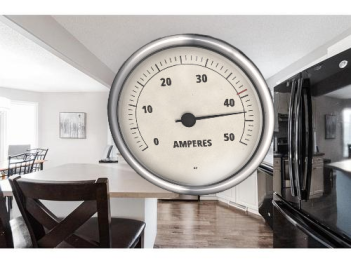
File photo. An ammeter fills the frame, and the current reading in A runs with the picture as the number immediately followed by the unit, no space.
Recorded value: 43A
